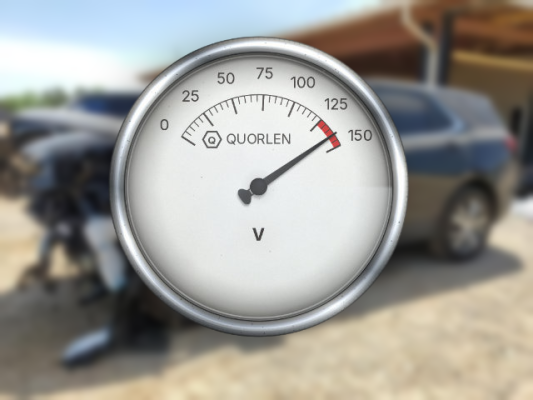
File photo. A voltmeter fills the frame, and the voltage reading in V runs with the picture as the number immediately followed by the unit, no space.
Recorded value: 140V
